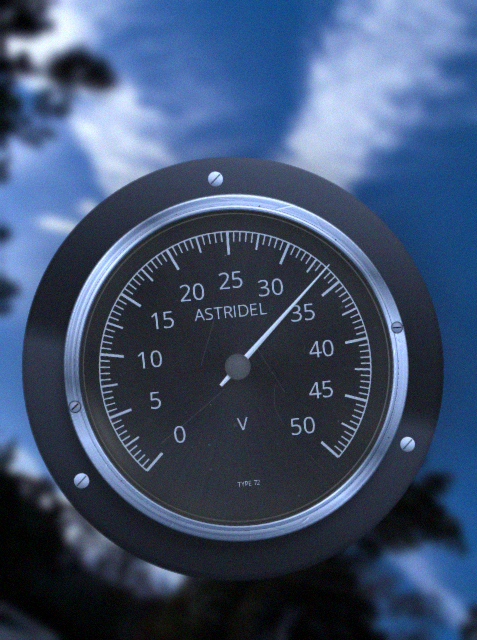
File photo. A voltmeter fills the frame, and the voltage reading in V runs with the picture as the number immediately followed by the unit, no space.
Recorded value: 33.5V
